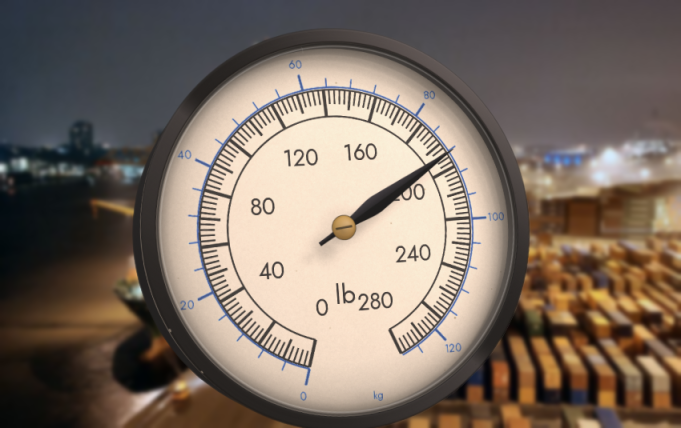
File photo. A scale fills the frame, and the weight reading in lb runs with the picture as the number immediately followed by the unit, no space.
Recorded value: 194lb
